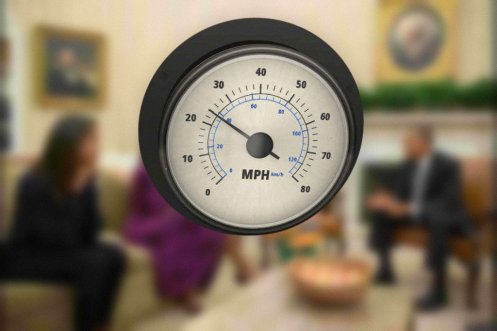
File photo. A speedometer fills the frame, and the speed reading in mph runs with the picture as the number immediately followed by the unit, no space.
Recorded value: 24mph
